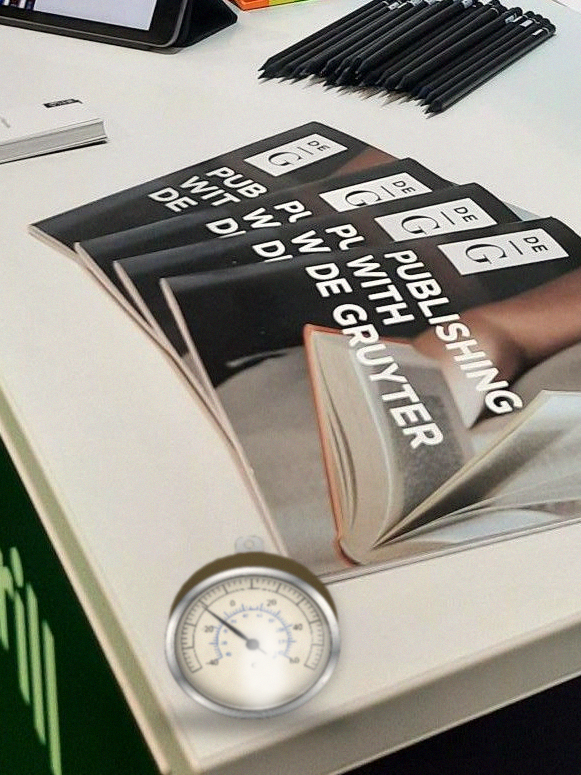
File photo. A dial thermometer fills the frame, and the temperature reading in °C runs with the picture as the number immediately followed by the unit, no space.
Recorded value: -10°C
